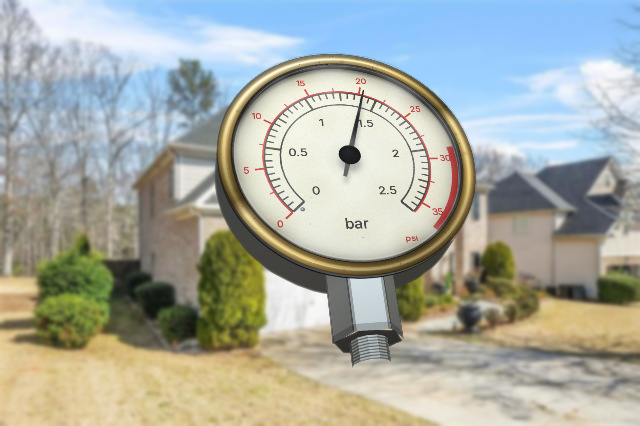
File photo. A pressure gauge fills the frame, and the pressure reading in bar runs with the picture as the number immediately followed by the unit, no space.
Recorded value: 1.4bar
